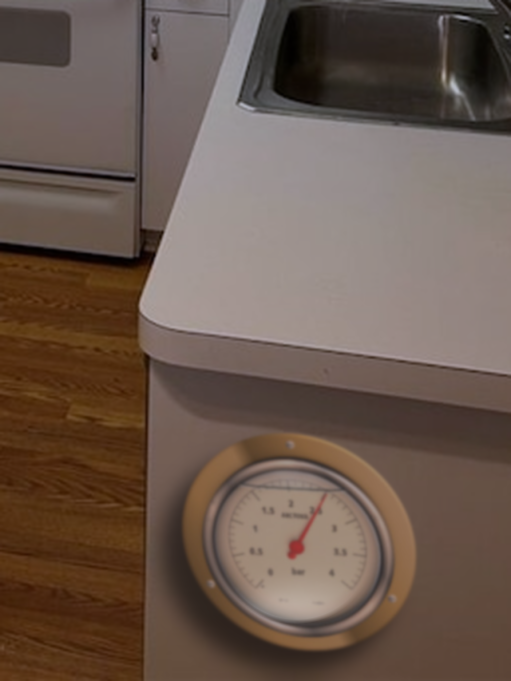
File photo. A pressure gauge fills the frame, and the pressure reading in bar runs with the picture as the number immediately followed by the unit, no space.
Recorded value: 2.5bar
